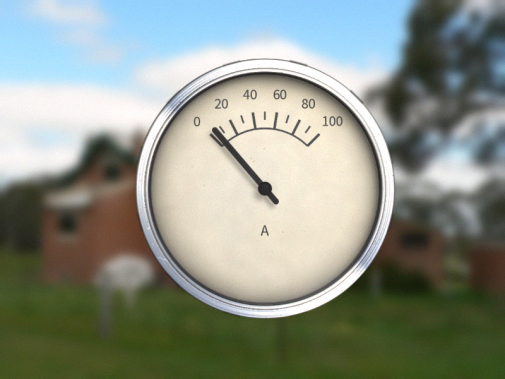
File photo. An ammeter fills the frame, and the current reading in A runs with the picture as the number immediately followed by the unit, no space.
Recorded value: 5A
